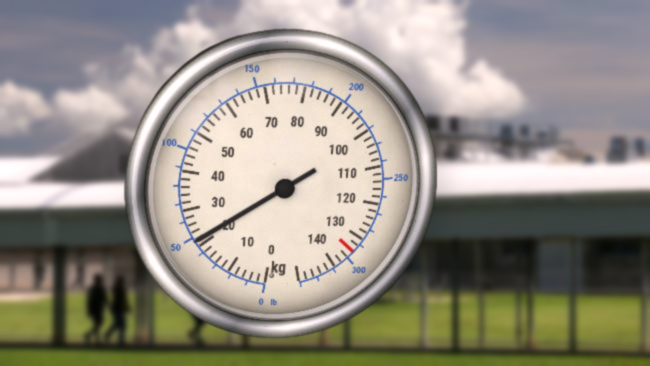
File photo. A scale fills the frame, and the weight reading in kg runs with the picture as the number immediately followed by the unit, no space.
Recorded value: 22kg
